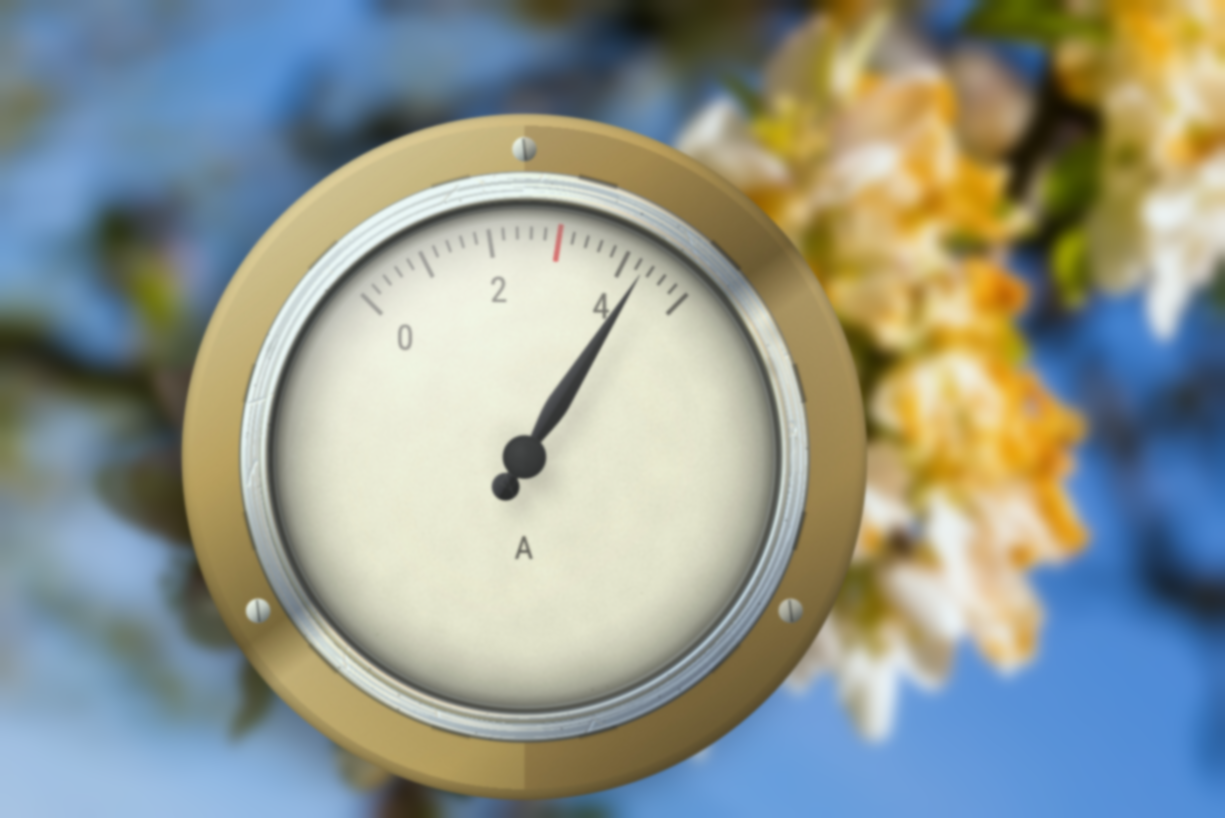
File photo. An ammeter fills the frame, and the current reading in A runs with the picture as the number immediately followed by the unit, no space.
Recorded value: 4.3A
